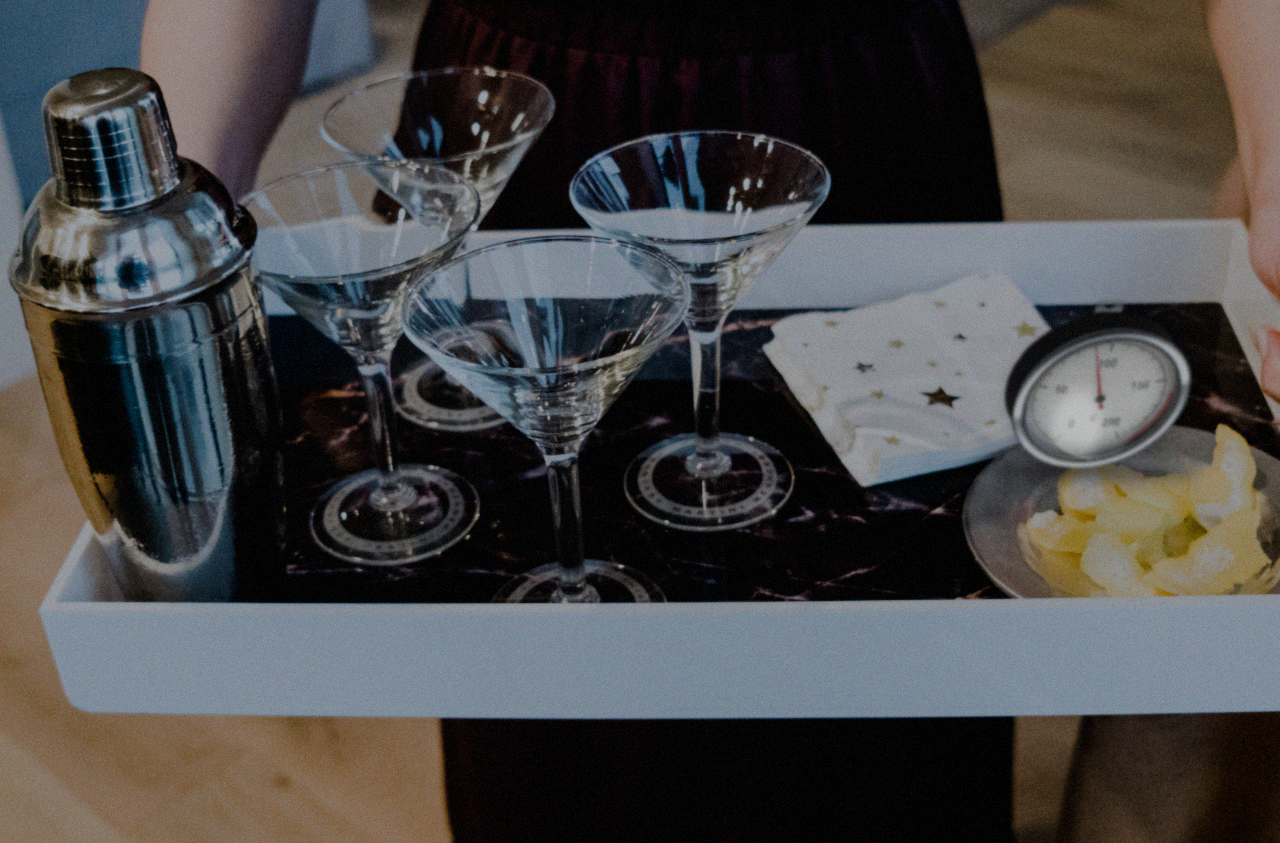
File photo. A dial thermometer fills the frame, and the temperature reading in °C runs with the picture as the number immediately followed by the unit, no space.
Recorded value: 90°C
